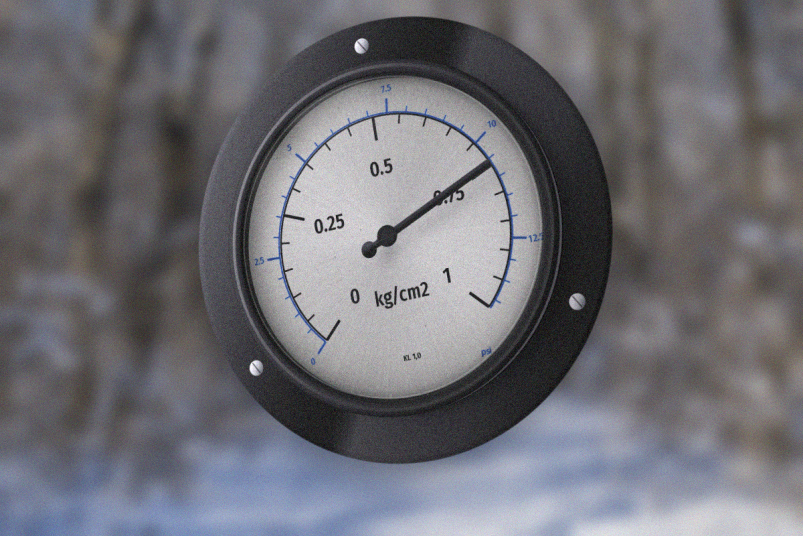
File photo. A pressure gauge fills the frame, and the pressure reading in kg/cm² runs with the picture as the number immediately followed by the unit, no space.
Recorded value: 0.75kg/cm²
